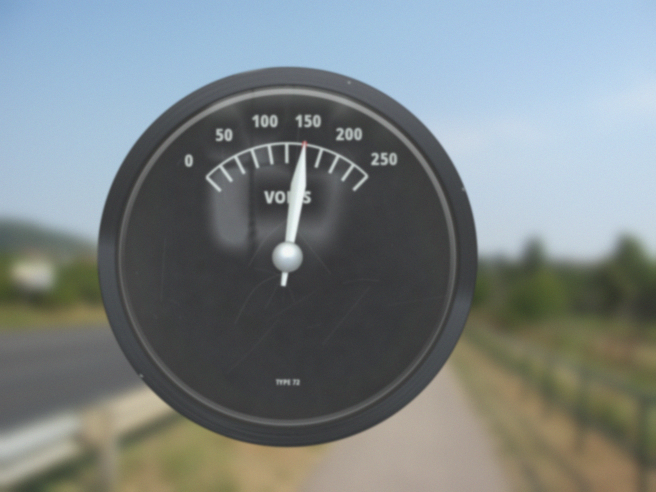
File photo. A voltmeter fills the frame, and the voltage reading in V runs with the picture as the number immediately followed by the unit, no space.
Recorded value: 150V
